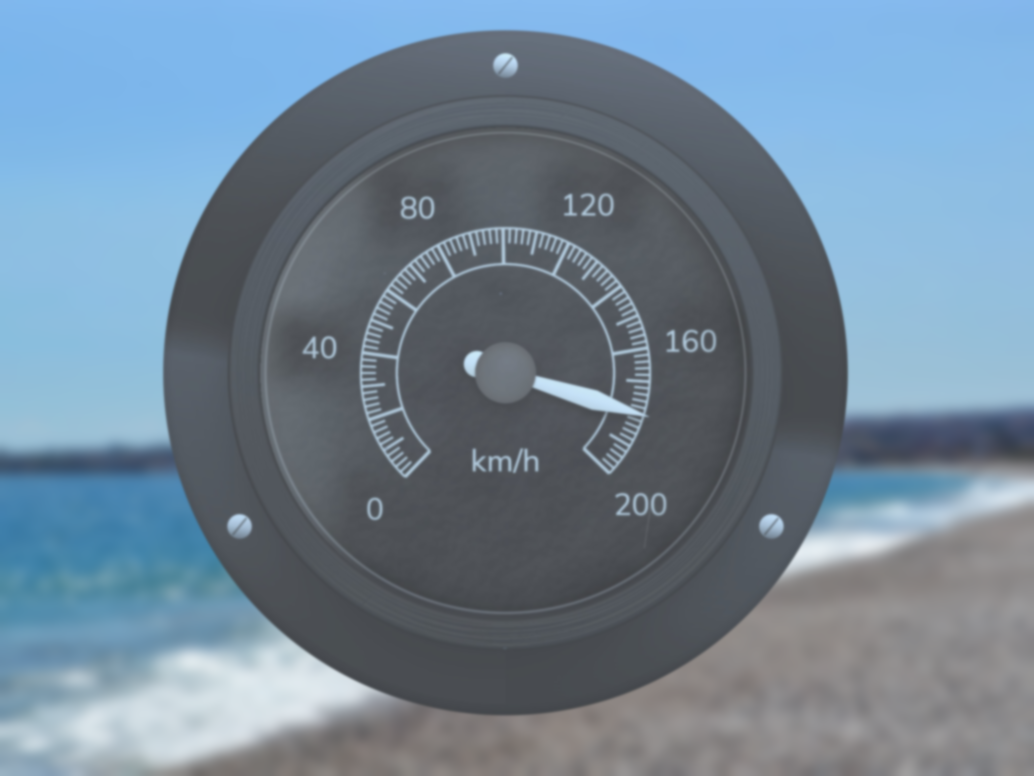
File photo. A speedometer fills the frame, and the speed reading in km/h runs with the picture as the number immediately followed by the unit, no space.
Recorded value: 180km/h
